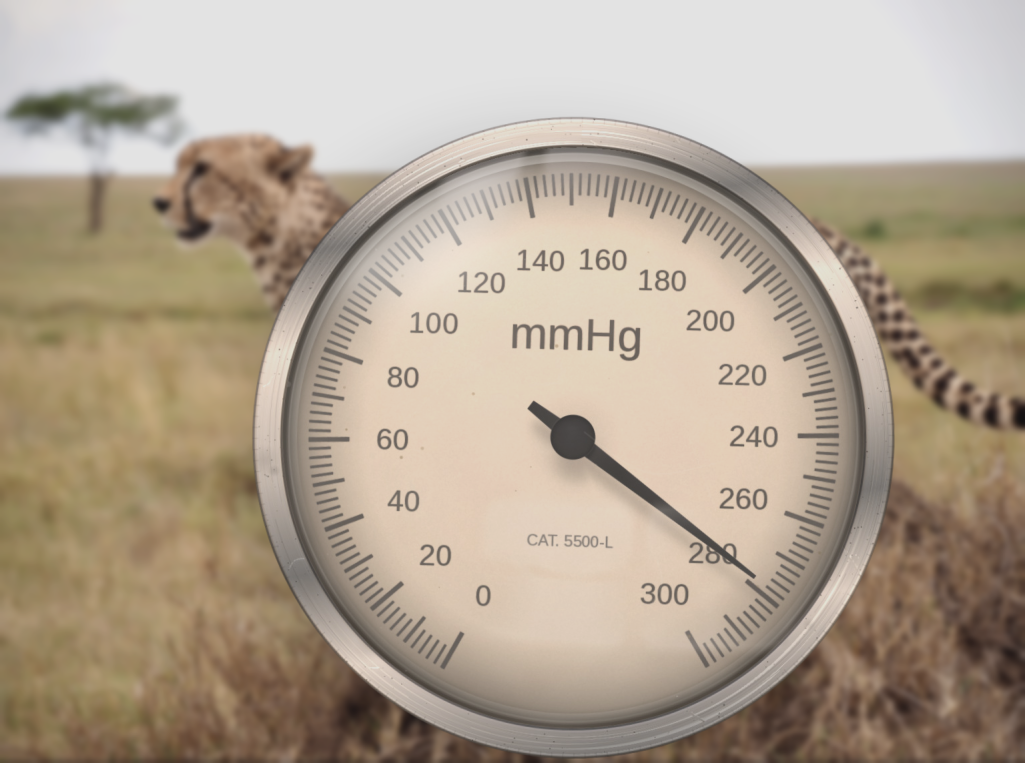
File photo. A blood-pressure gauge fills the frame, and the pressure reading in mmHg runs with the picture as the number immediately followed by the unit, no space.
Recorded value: 278mmHg
